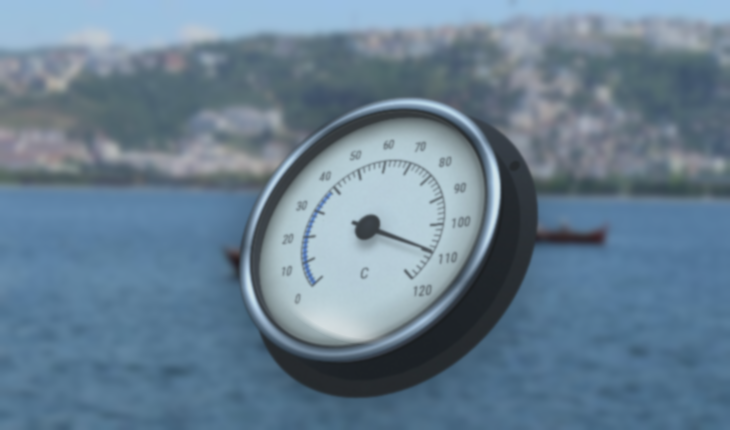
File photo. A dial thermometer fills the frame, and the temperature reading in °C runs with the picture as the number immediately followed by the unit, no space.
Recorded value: 110°C
